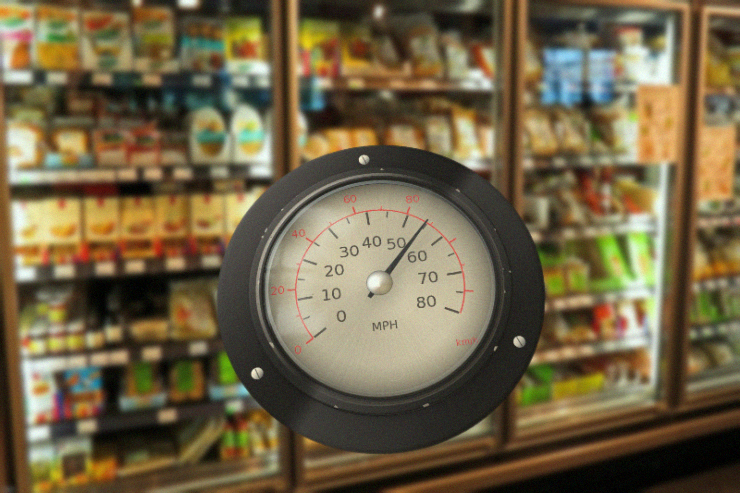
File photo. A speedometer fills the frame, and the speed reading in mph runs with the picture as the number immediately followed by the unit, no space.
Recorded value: 55mph
